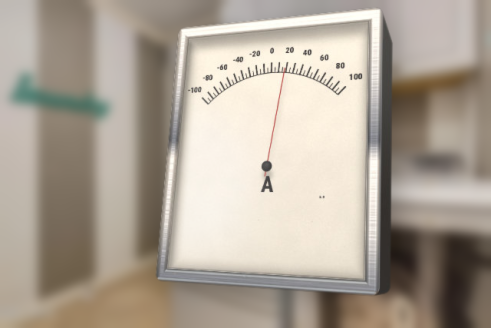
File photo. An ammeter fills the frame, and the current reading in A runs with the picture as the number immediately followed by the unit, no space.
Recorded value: 20A
